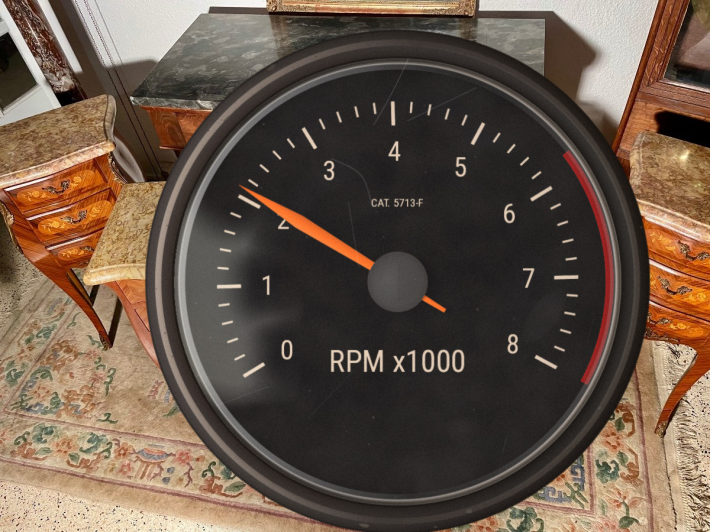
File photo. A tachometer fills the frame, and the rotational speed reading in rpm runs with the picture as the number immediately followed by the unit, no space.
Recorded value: 2100rpm
